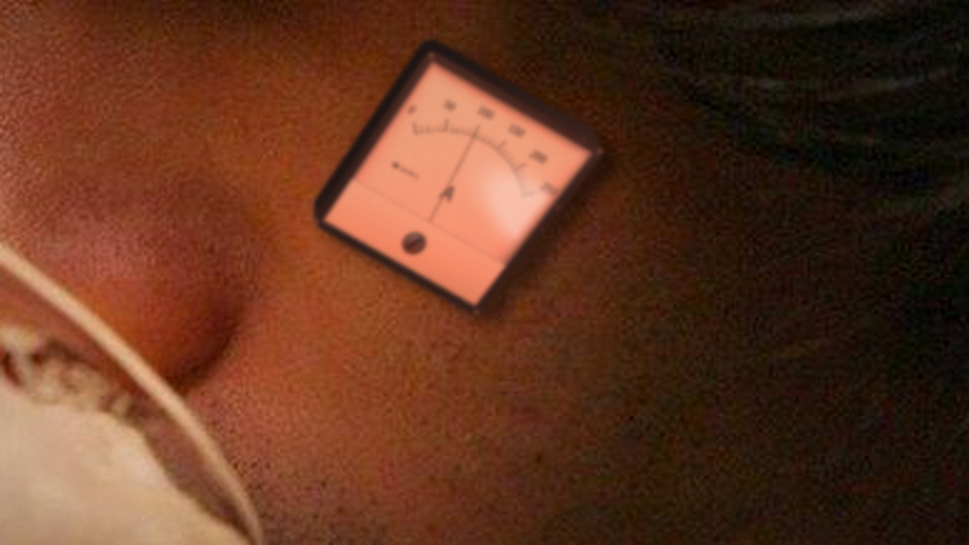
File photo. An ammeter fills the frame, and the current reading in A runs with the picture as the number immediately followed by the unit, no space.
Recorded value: 100A
